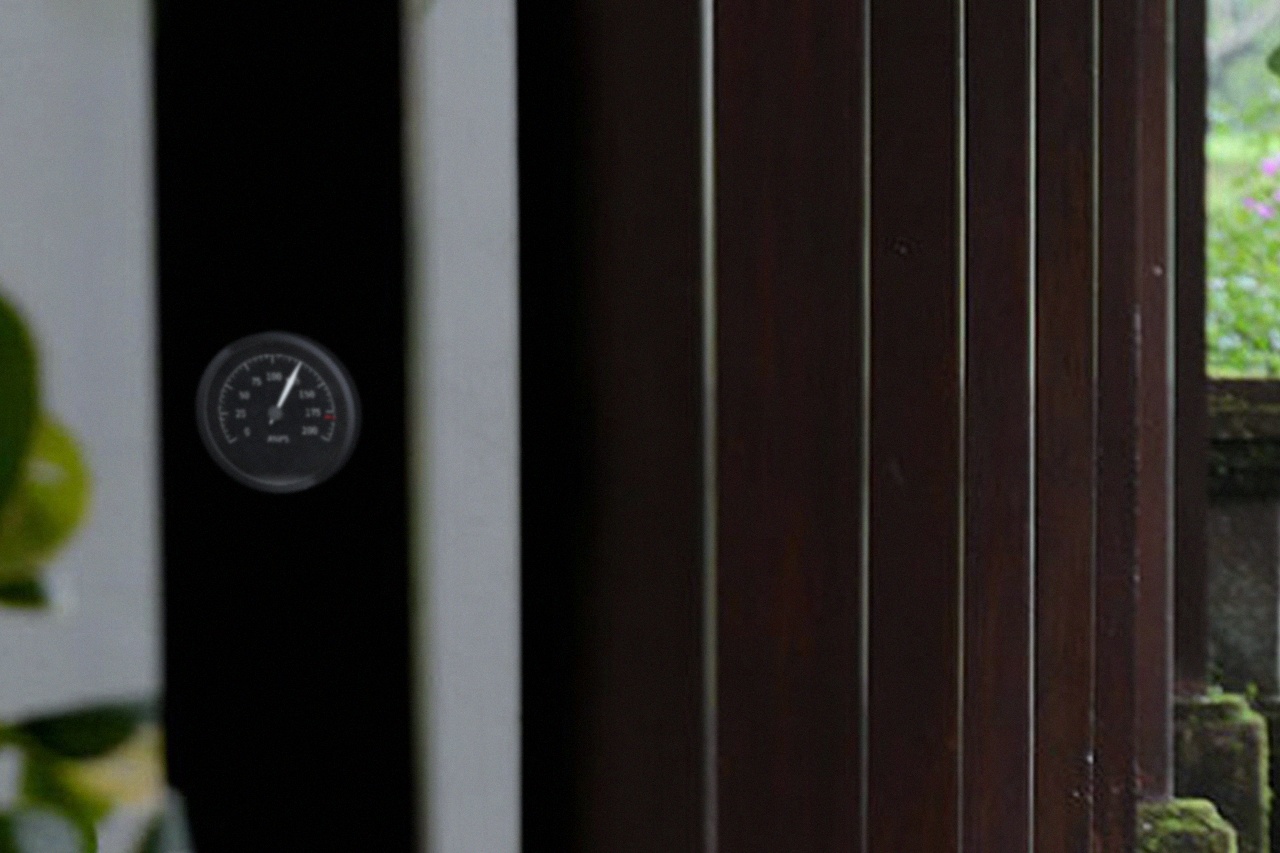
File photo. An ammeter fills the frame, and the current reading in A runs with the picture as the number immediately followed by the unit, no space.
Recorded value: 125A
